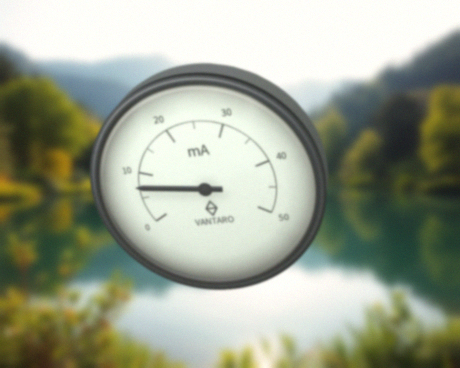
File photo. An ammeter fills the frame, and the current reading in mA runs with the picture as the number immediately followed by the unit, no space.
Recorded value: 7.5mA
